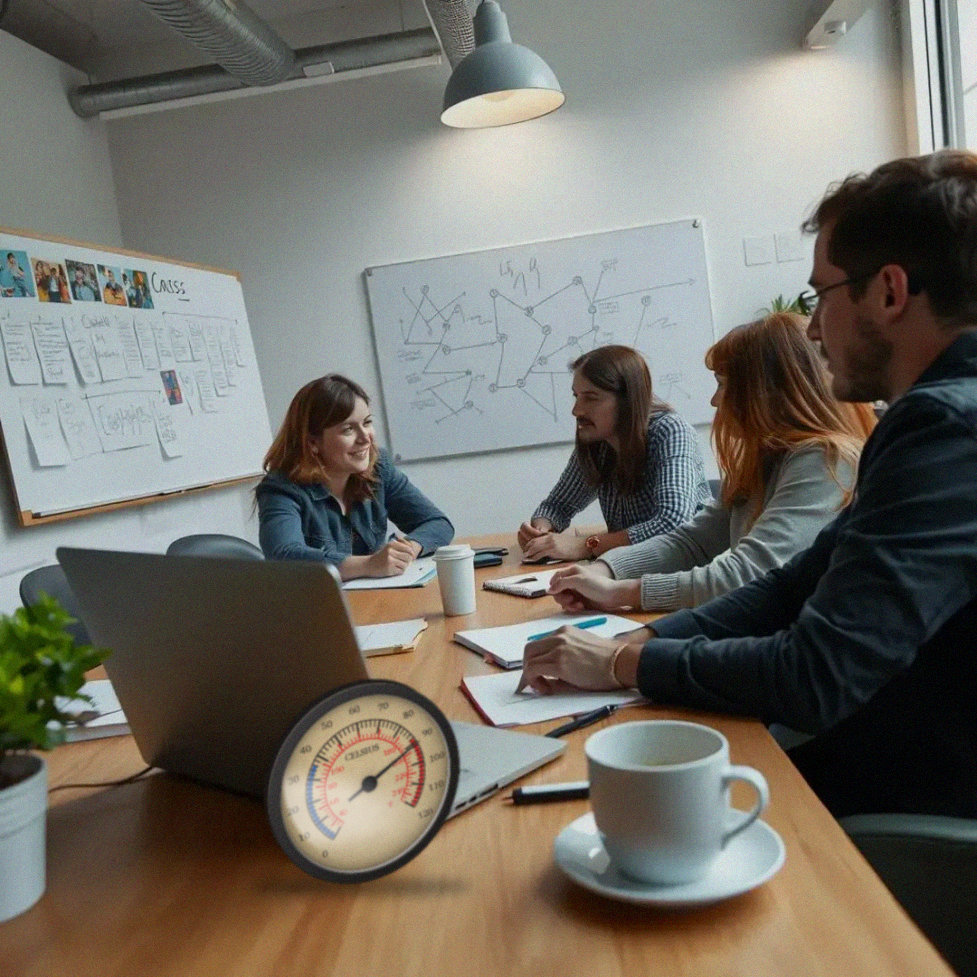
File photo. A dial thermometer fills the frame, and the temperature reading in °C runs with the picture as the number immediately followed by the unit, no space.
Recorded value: 90°C
